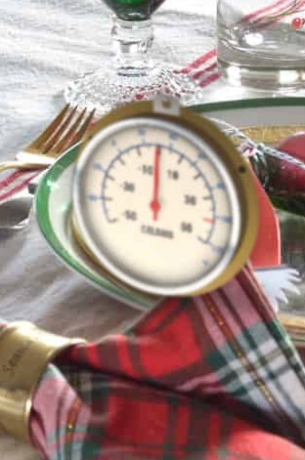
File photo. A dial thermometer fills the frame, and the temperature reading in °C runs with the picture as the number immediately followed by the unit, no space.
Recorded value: 0°C
